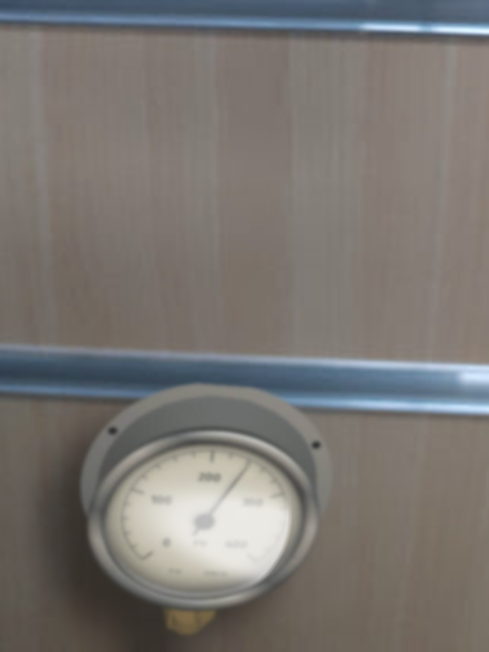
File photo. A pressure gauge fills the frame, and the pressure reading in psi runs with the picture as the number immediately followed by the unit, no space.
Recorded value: 240psi
